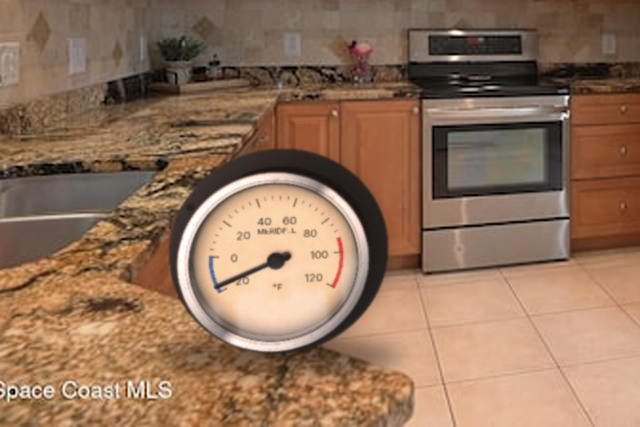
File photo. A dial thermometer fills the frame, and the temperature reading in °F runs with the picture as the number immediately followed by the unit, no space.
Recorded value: -16°F
